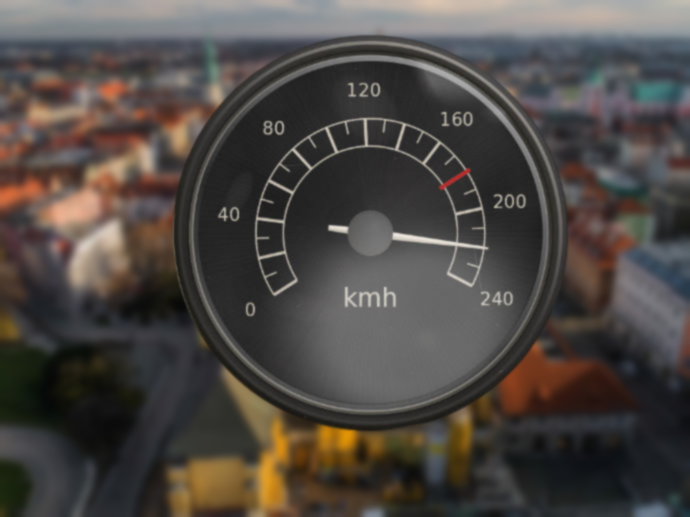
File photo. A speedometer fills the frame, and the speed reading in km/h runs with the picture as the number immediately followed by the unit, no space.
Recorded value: 220km/h
